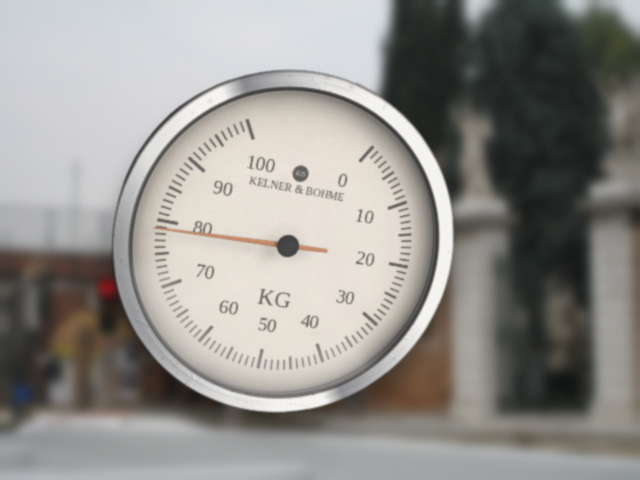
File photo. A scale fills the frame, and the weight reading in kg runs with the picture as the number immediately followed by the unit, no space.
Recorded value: 79kg
